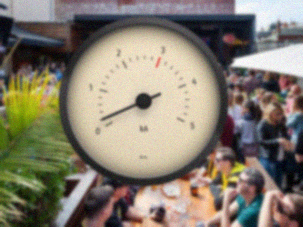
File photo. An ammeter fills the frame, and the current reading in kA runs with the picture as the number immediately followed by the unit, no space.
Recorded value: 0.2kA
